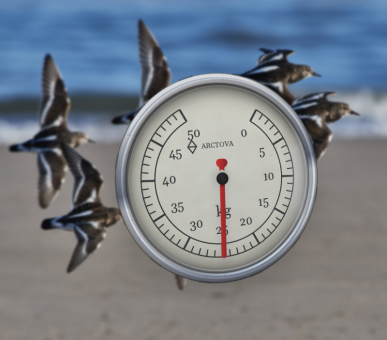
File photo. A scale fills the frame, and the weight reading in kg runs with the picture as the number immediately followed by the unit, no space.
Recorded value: 25kg
